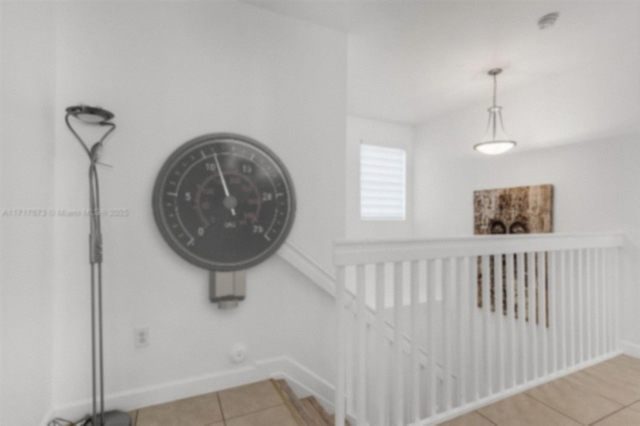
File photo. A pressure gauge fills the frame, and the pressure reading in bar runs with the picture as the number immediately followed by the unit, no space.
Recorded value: 11bar
